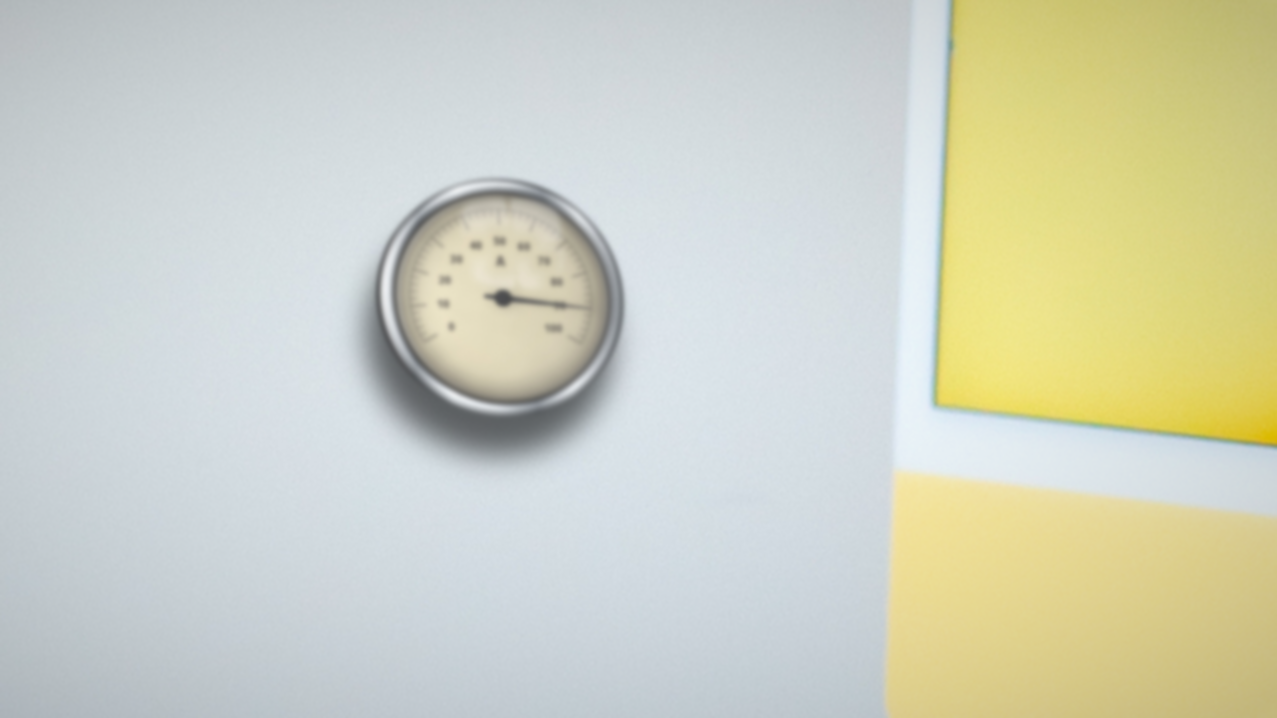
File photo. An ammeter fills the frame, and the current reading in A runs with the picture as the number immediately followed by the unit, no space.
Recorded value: 90A
